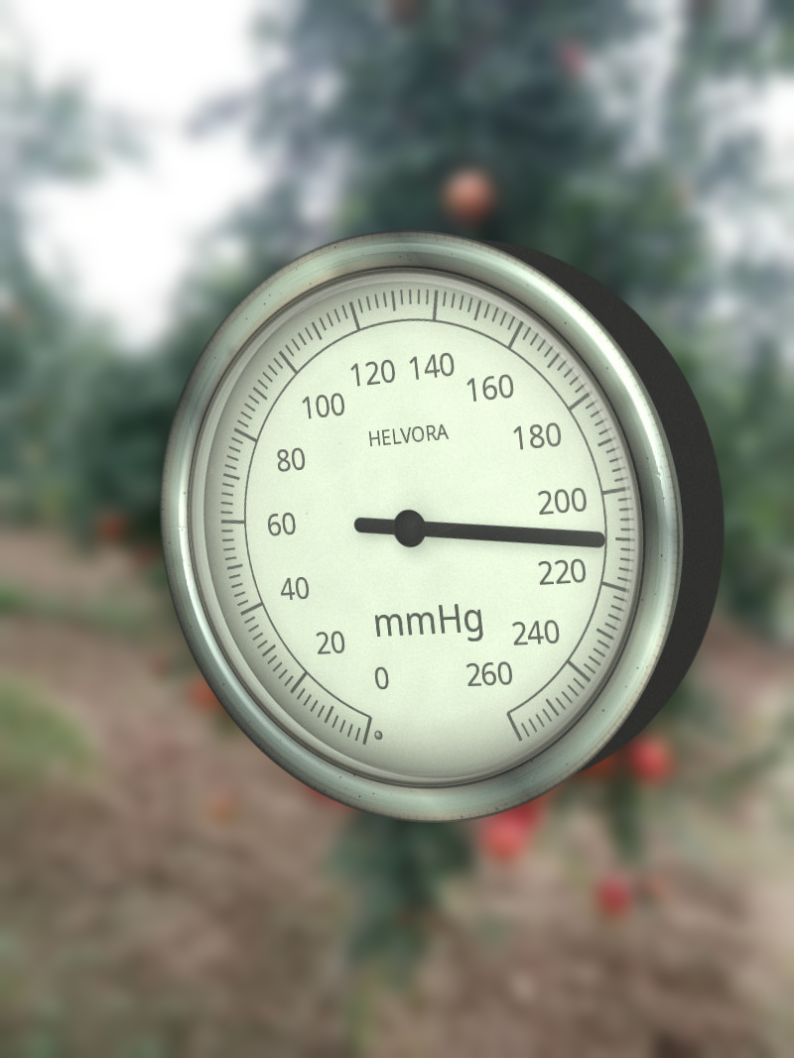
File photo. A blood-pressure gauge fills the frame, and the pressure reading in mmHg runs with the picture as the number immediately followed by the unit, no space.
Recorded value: 210mmHg
